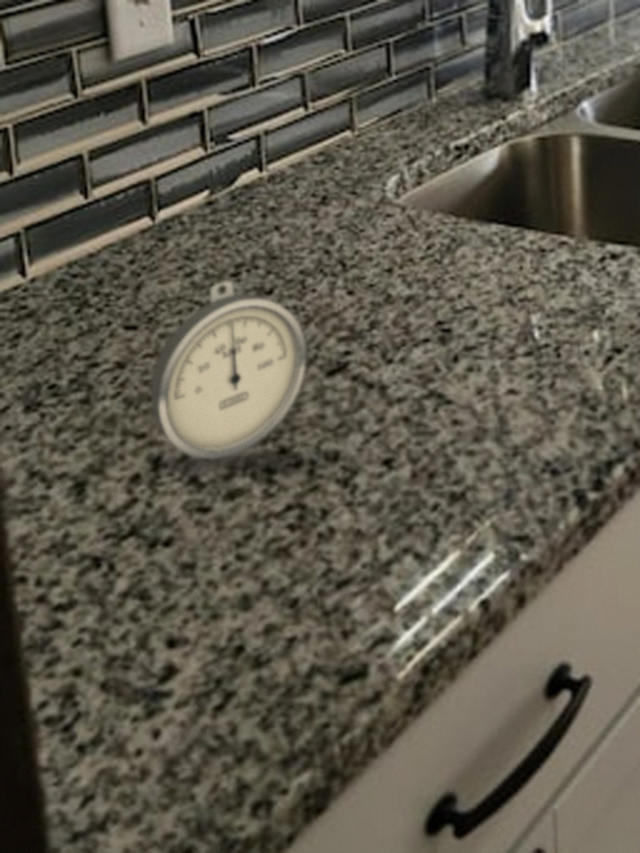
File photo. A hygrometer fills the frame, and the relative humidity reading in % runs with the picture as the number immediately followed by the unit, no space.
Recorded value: 50%
